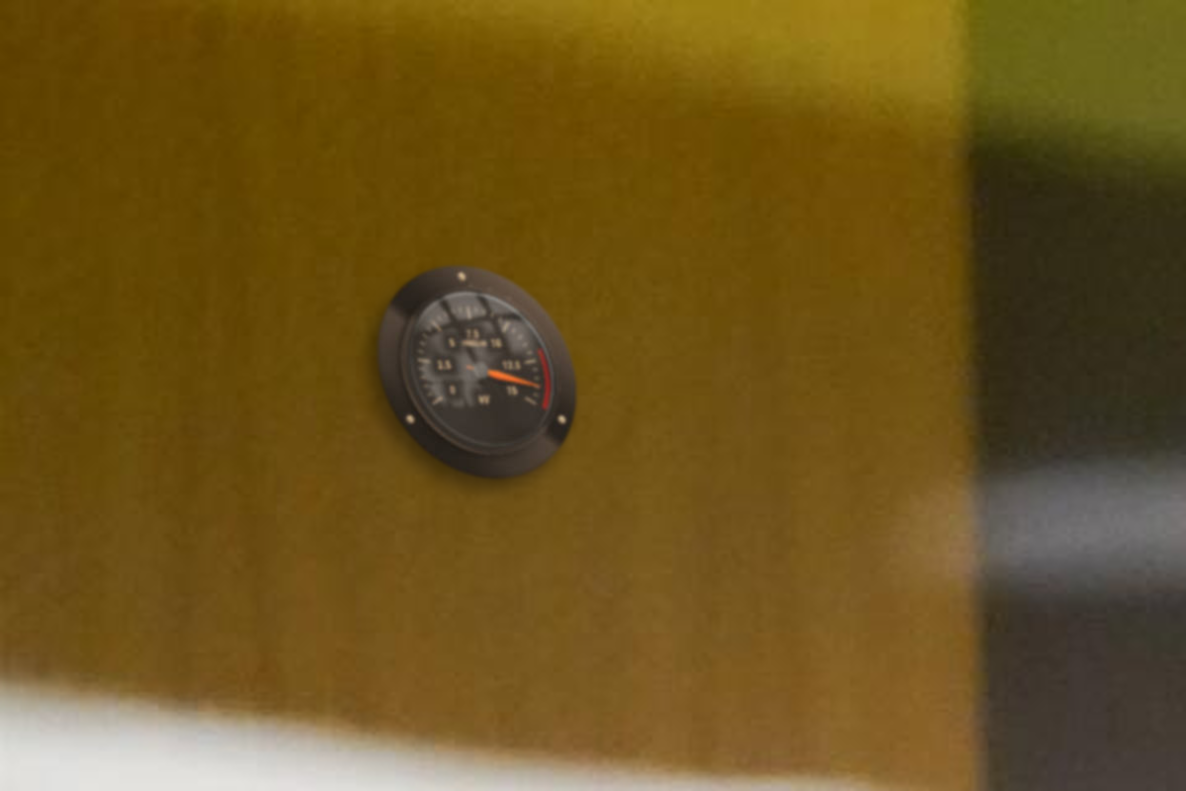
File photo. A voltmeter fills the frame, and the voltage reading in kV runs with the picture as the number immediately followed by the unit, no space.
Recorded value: 14kV
